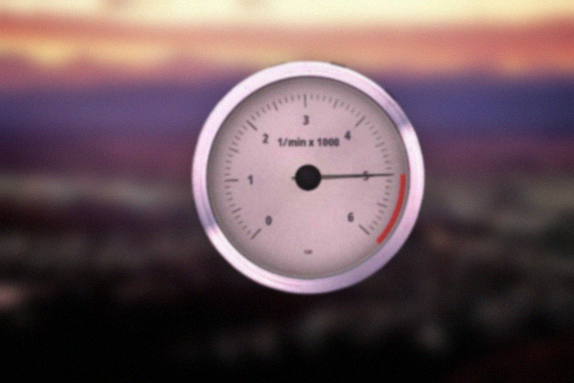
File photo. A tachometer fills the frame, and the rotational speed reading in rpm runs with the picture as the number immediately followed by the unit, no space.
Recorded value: 5000rpm
